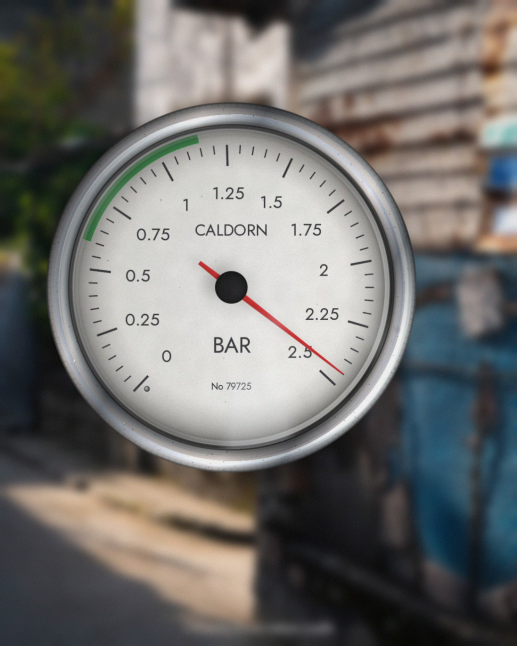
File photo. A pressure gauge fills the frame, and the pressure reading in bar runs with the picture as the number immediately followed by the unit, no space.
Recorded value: 2.45bar
